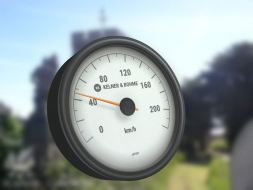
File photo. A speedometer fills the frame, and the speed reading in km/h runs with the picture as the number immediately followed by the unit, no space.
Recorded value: 45km/h
